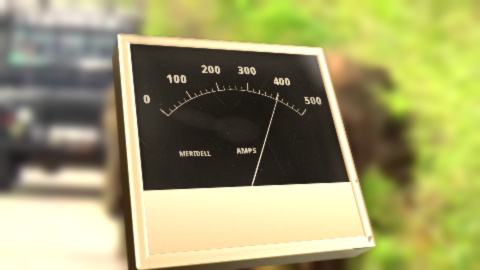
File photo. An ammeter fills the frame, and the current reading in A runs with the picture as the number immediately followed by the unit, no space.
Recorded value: 400A
